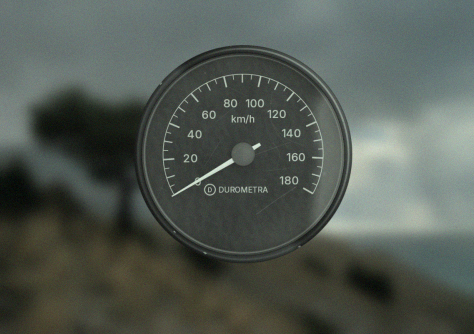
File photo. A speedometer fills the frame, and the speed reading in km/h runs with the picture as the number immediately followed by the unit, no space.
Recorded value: 0km/h
